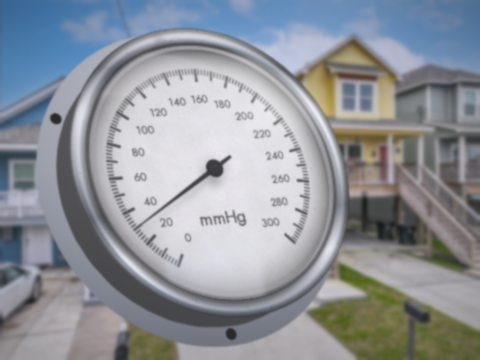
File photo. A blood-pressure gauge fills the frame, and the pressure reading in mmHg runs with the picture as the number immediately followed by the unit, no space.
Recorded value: 30mmHg
